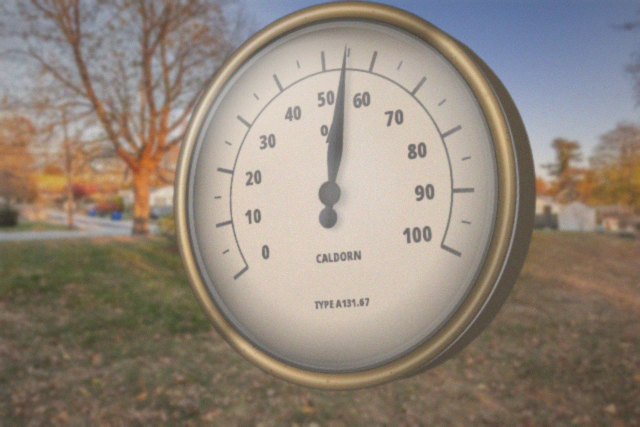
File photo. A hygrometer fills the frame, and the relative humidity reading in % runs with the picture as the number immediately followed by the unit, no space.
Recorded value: 55%
